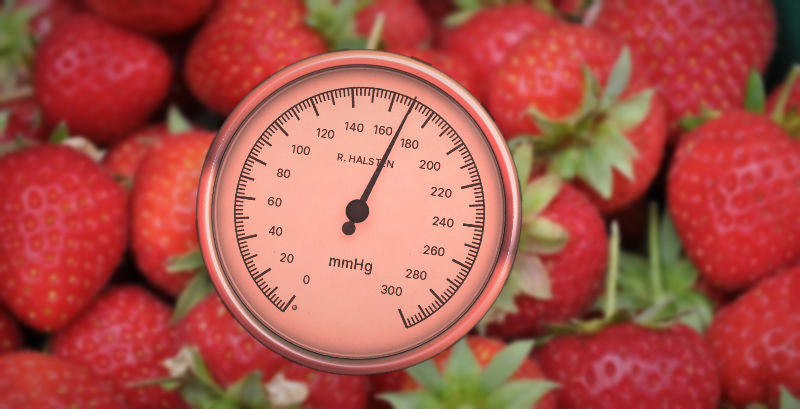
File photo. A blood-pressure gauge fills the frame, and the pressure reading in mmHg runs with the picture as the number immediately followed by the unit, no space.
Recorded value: 170mmHg
